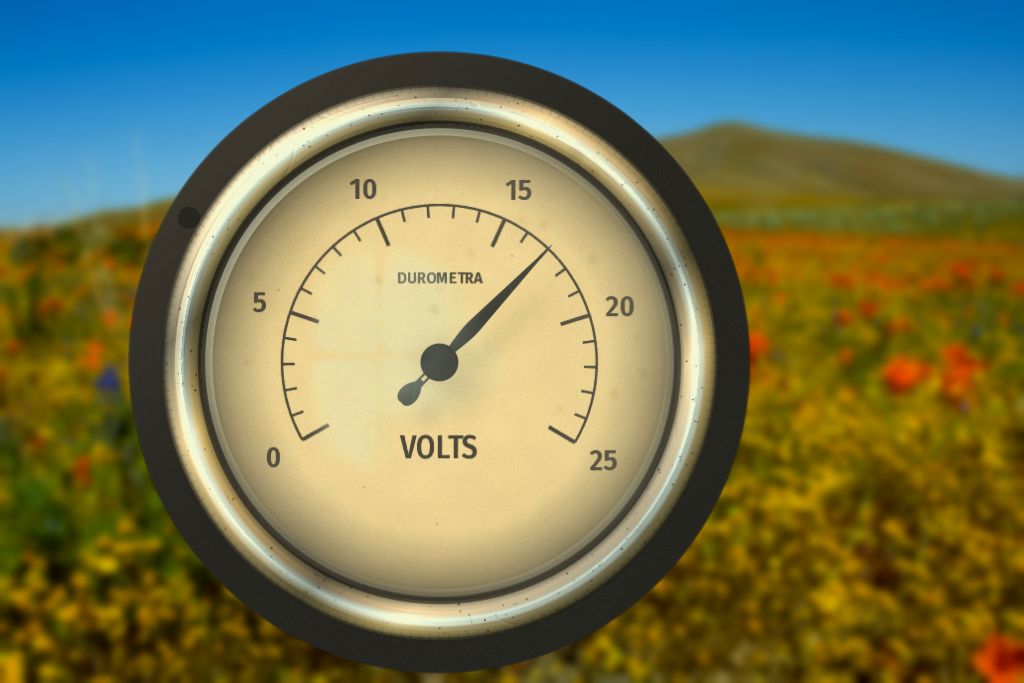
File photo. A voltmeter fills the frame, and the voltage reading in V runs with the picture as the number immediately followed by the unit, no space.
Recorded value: 17V
